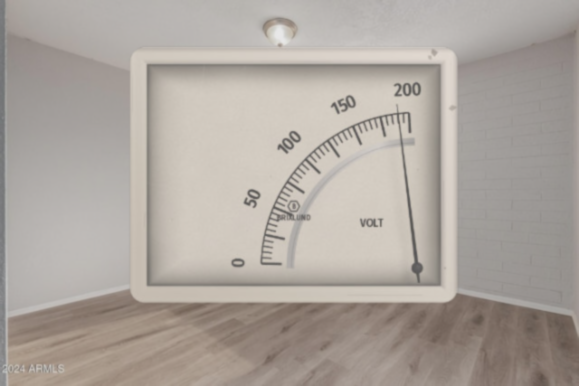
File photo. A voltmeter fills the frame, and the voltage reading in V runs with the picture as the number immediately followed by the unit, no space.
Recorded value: 190V
